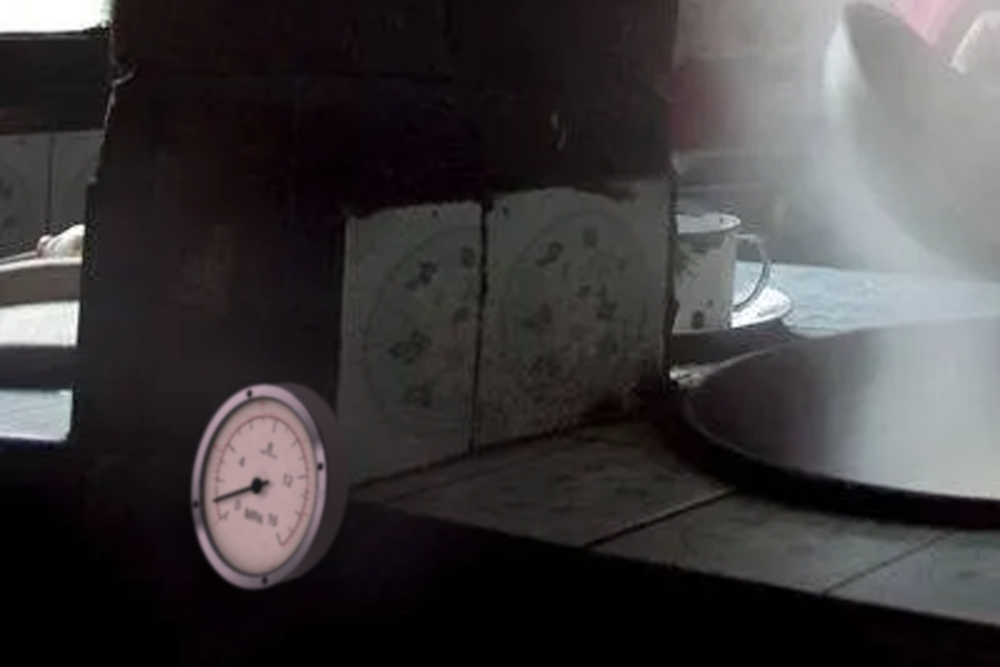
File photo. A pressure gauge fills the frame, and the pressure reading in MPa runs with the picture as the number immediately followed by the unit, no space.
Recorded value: 1MPa
